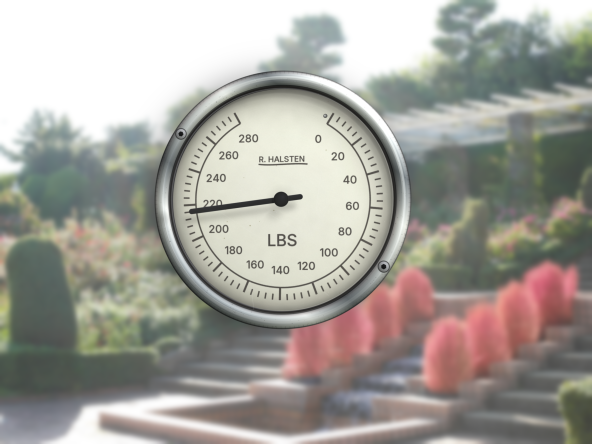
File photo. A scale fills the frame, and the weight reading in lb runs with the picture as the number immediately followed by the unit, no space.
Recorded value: 216lb
